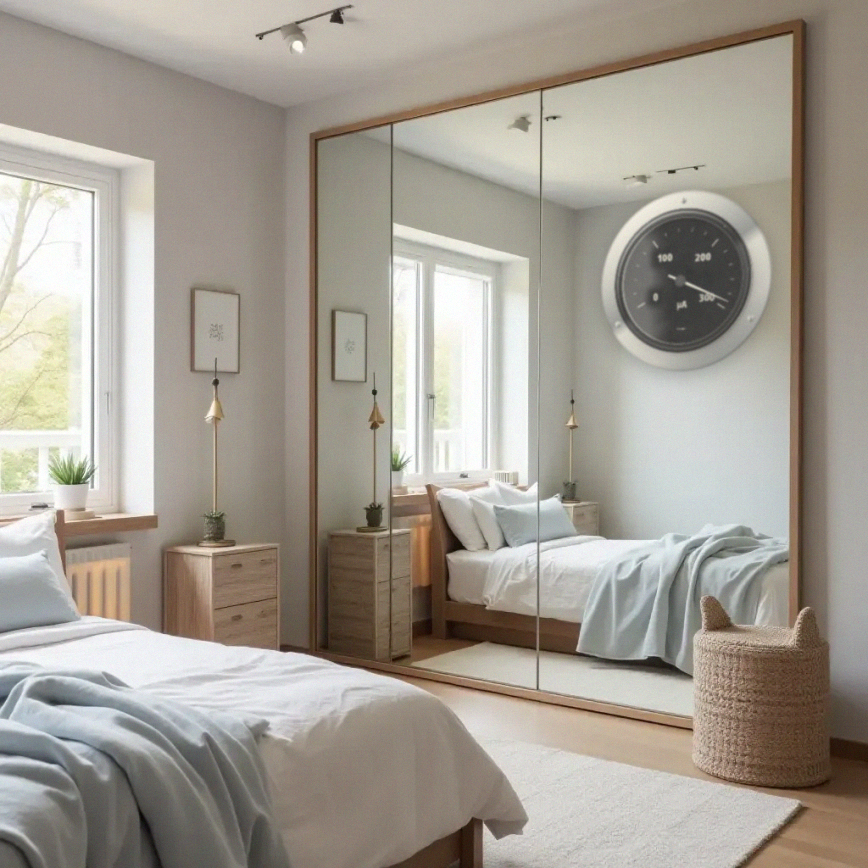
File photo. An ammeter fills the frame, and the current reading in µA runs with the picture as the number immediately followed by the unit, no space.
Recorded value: 290µA
